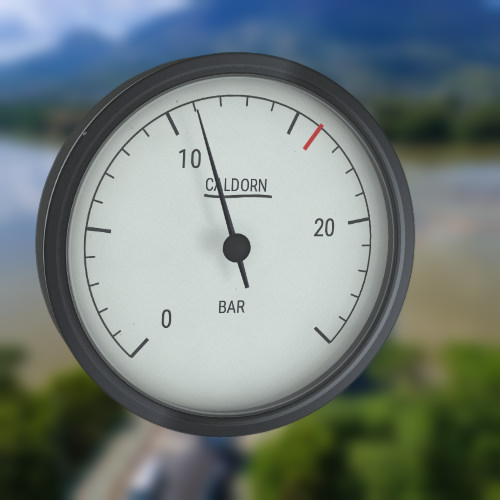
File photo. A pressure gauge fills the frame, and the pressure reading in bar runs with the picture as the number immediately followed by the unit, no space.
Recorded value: 11bar
